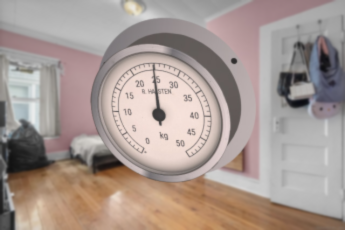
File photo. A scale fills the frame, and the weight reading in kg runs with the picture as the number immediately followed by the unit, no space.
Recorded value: 25kg
